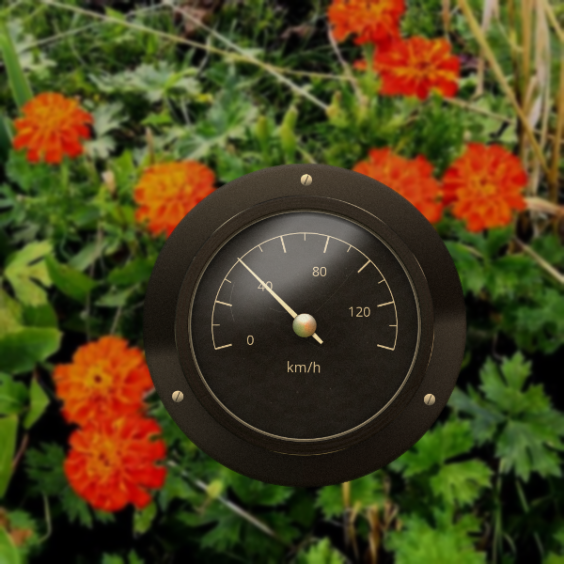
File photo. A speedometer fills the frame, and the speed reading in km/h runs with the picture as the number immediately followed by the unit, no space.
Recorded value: 40km/h
